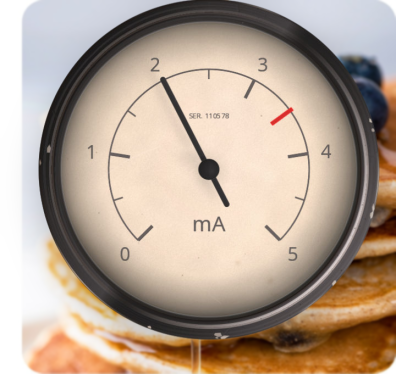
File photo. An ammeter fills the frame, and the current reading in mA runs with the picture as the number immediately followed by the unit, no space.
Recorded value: 2mA
